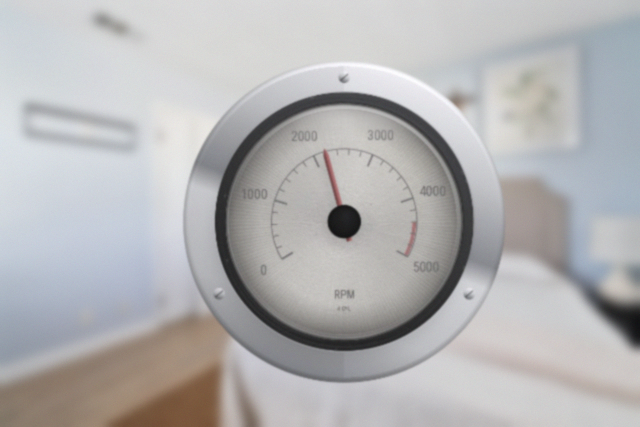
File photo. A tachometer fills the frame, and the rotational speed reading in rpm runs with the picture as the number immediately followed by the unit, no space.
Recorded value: 2200rpm
